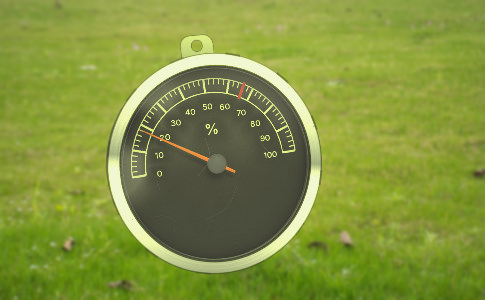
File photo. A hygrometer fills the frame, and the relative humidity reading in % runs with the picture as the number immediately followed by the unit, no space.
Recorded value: 18%
